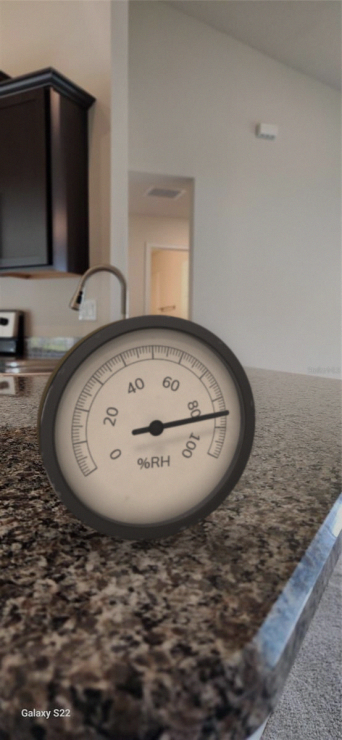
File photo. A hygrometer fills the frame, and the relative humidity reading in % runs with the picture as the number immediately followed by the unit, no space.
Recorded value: 85%
